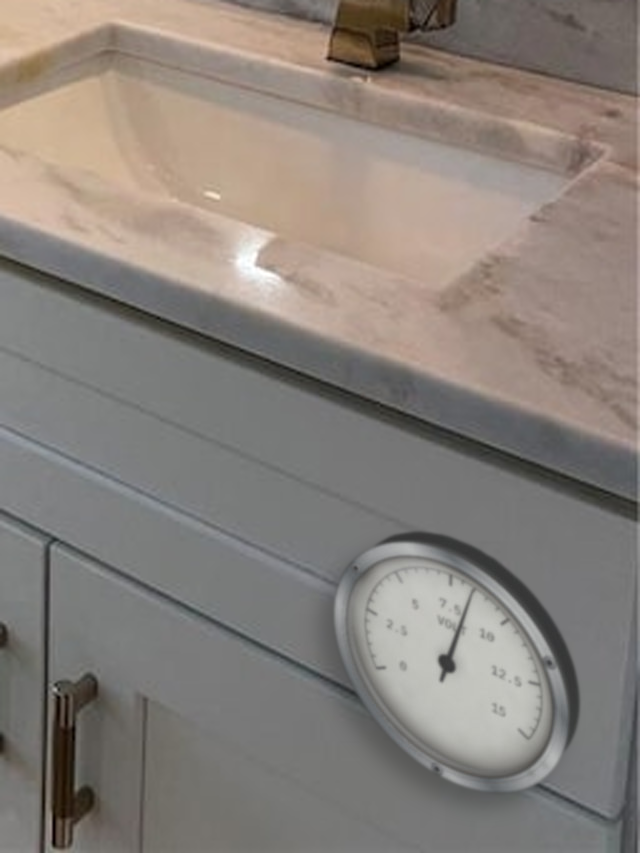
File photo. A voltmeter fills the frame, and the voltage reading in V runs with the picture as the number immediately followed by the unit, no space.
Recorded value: 8.5V
